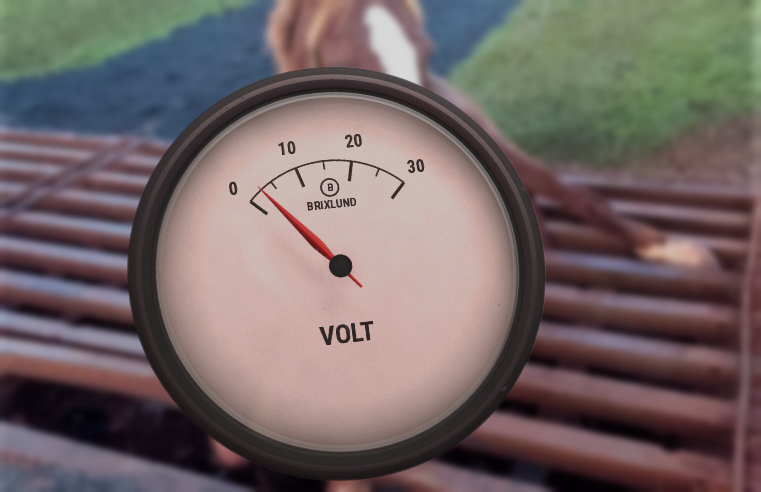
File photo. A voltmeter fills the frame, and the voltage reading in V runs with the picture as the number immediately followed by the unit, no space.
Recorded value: 2.5V
